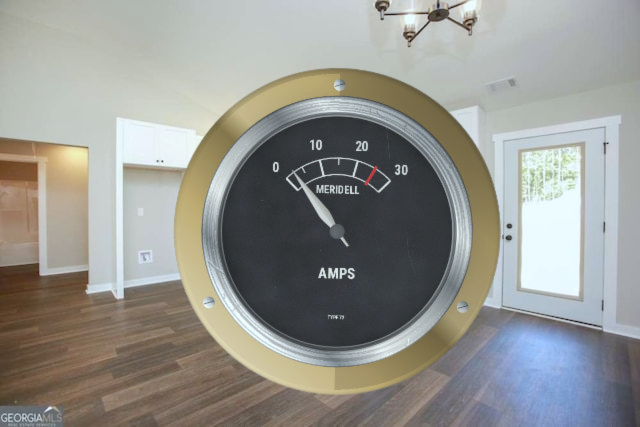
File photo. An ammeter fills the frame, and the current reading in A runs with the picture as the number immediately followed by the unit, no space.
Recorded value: 2.5A
